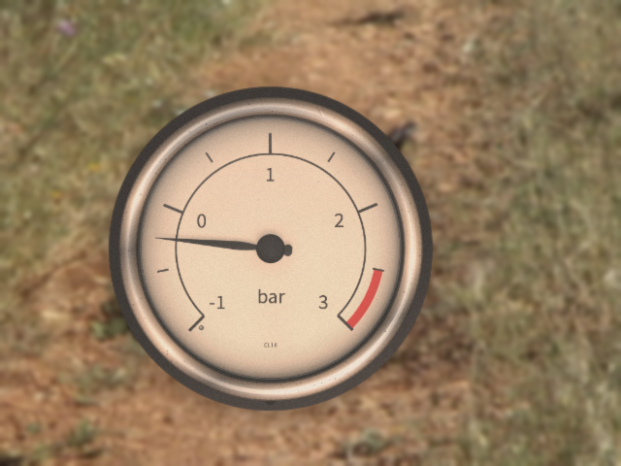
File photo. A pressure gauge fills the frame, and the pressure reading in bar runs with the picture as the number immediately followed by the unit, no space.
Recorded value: -0.25bar
